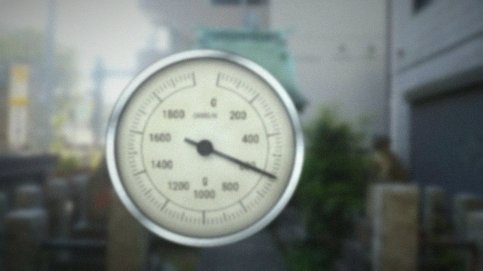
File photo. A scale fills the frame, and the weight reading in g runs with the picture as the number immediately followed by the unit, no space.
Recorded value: 600g
